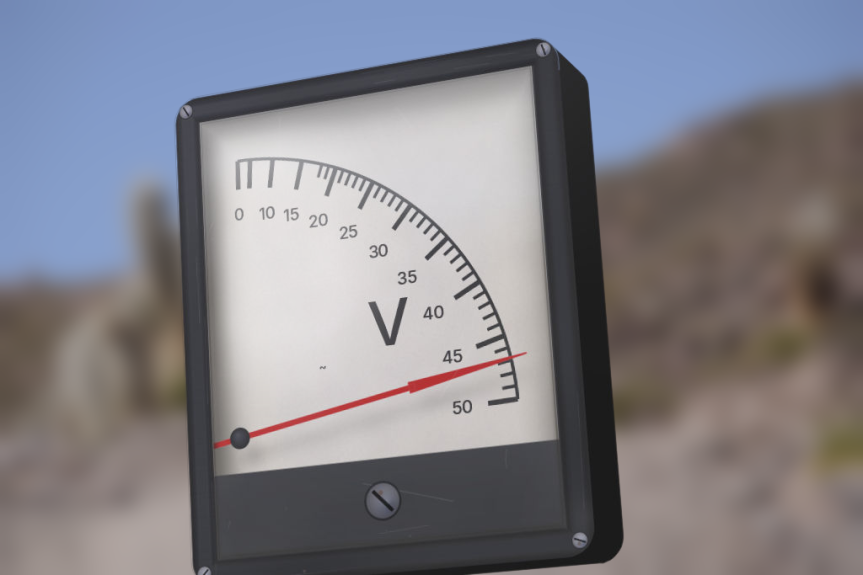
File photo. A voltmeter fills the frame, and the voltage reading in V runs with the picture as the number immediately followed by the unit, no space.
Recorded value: 47V
